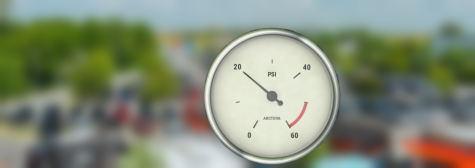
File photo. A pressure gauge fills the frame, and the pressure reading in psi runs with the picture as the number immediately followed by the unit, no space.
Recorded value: 20psi
